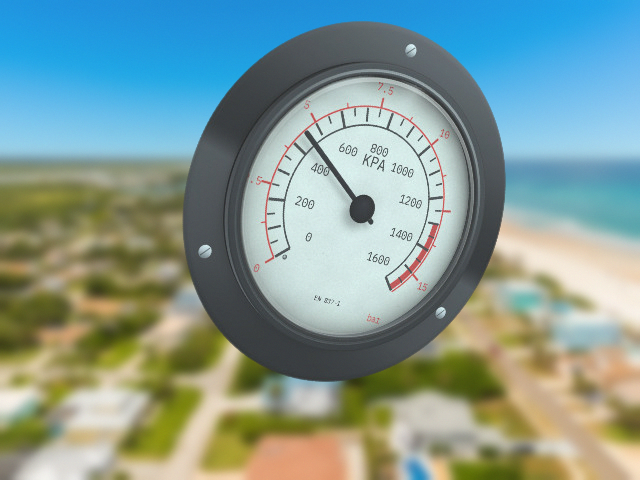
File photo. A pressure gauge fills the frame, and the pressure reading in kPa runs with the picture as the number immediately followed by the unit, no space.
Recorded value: 450kPa
